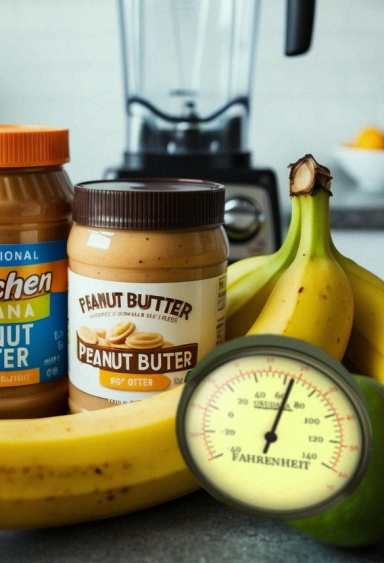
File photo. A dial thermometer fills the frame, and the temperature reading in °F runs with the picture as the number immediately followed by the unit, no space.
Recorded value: 64°F
